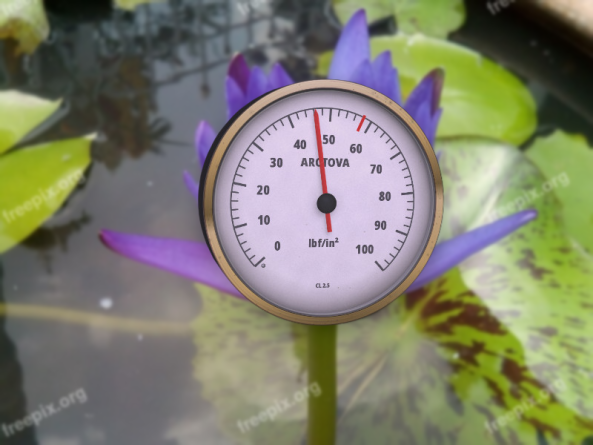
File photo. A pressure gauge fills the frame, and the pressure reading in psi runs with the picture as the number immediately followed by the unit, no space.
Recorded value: 46psi
